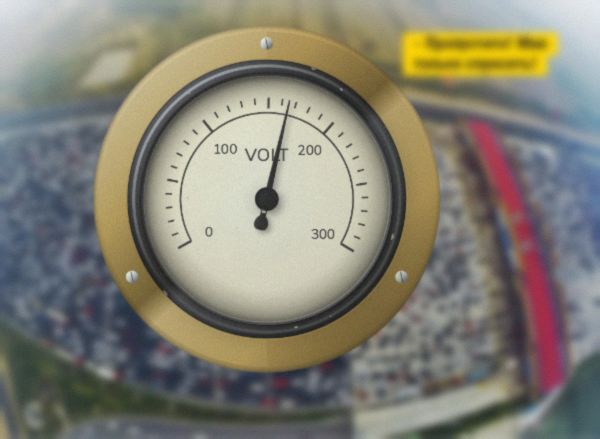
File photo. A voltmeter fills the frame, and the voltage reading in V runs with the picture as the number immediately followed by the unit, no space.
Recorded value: 165V
